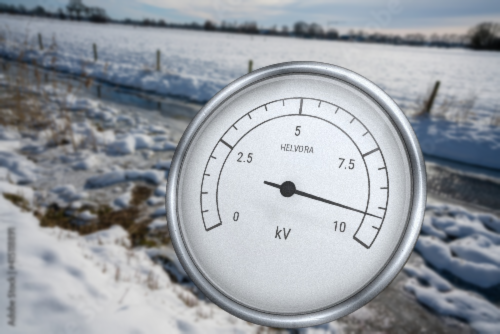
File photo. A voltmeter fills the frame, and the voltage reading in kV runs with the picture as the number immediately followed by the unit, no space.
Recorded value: 9.25kV
